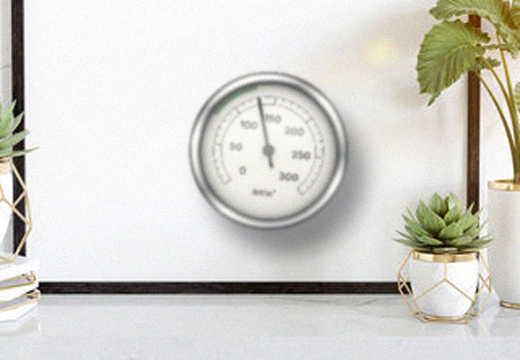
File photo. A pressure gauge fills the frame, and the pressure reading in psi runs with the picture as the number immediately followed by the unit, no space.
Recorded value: 130psi
